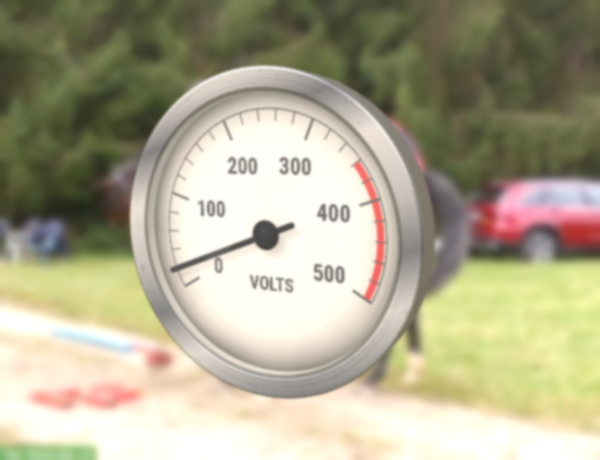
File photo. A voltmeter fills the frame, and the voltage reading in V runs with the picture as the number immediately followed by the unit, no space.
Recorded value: 20V
